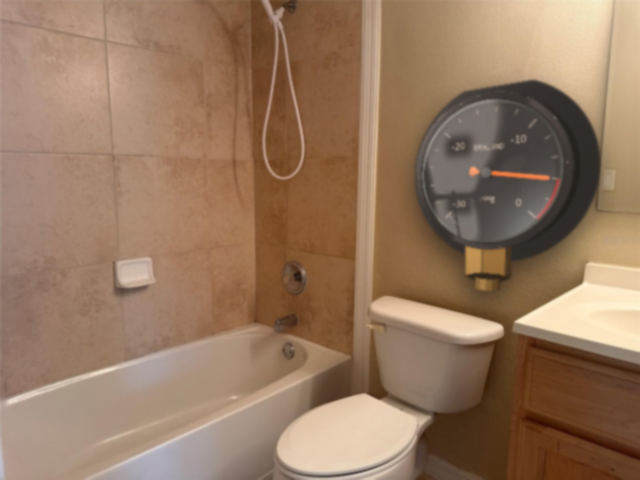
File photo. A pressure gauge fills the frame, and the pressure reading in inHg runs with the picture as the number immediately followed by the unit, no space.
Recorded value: -4inHg
